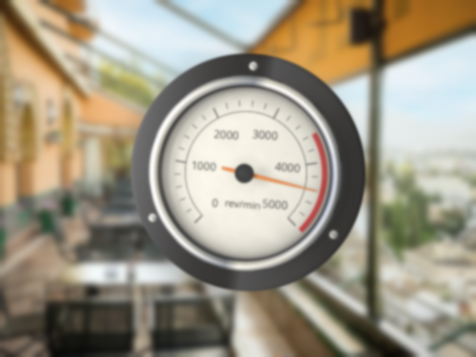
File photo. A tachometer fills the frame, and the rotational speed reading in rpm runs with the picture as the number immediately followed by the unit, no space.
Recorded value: 4400rpm
